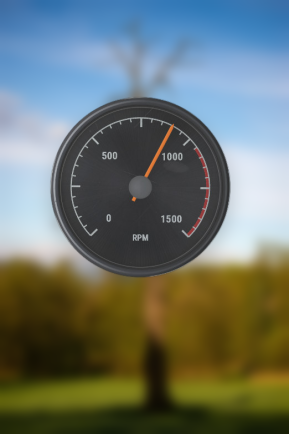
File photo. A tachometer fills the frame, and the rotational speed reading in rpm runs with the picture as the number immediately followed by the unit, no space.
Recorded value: 900rpm
